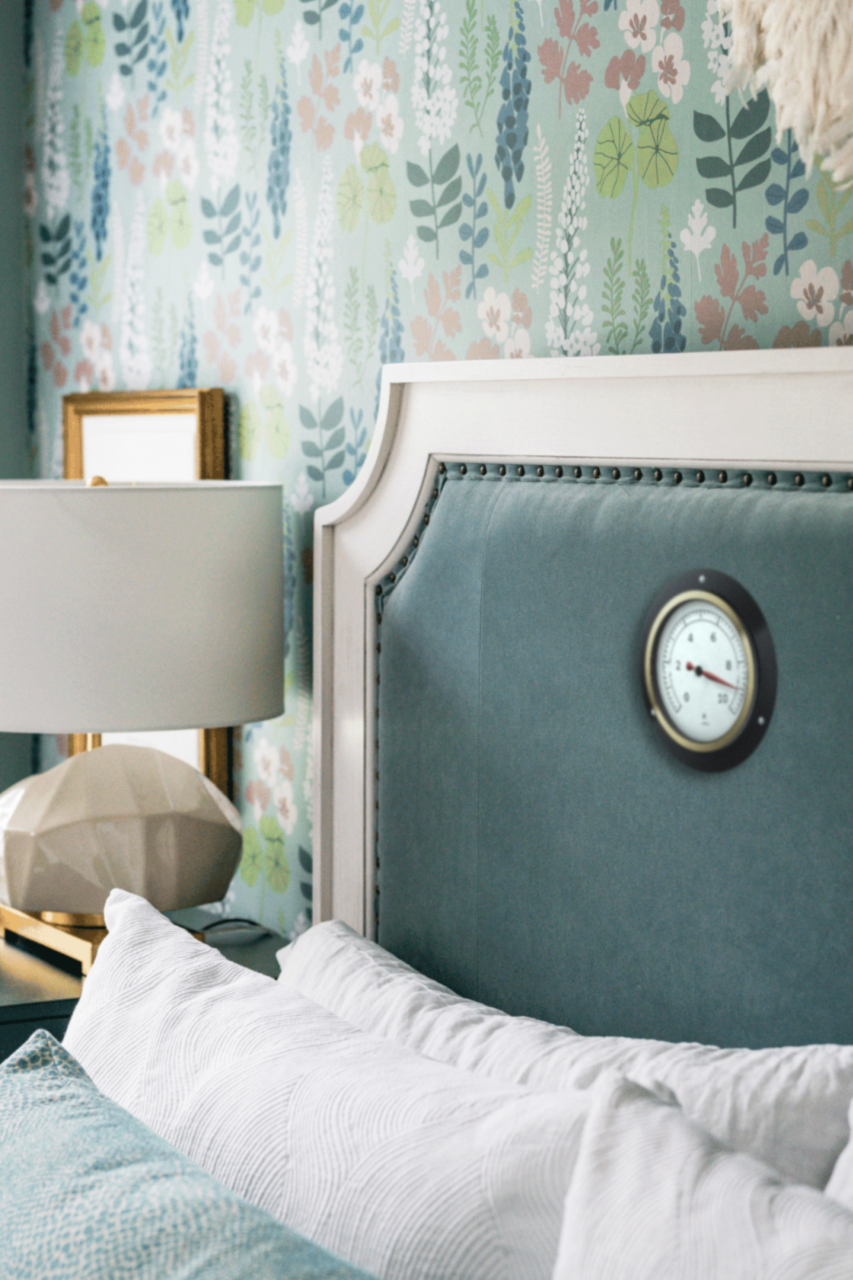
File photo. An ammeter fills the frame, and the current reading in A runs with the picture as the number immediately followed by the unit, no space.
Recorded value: 9A
